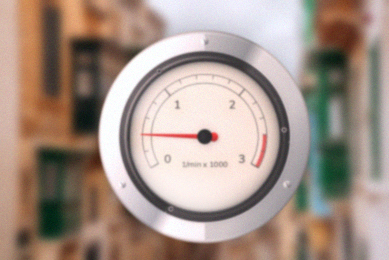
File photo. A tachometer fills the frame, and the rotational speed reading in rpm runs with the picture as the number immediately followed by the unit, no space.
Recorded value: 400rpm
